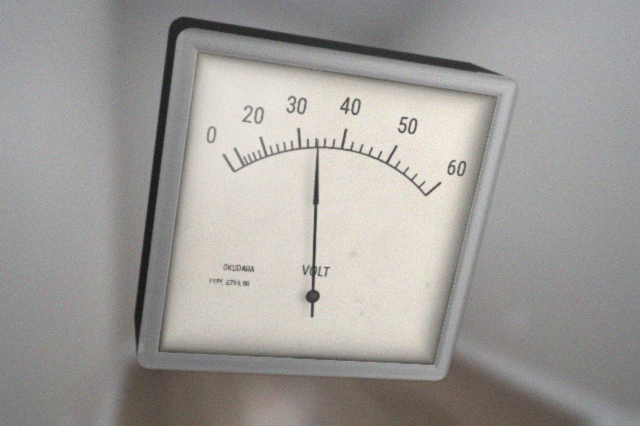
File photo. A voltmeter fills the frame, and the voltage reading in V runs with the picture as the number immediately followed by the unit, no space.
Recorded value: 34V
